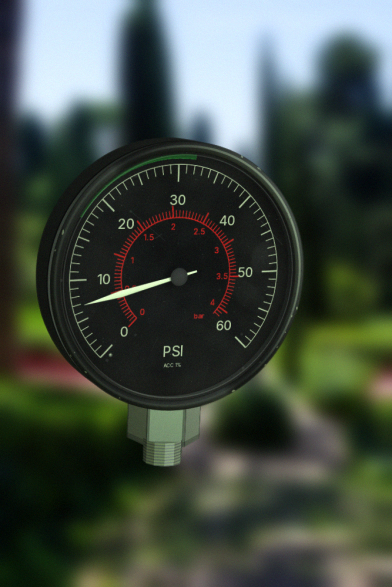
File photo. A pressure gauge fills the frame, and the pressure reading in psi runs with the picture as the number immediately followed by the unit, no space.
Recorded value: 7psi
